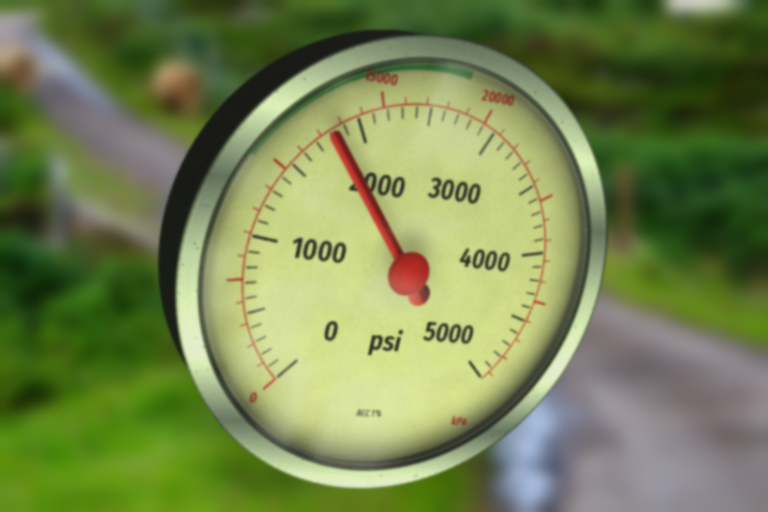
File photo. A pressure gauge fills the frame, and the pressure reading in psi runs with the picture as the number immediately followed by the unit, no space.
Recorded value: 1800psi
